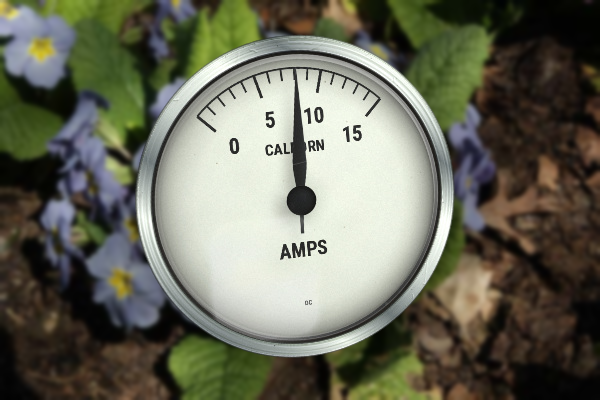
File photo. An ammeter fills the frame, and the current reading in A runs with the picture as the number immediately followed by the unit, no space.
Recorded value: 8A
